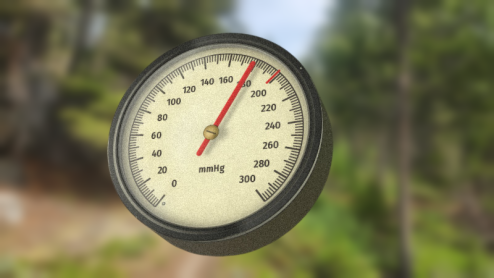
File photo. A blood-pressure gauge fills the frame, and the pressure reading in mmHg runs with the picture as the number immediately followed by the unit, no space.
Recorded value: 180mmHg
